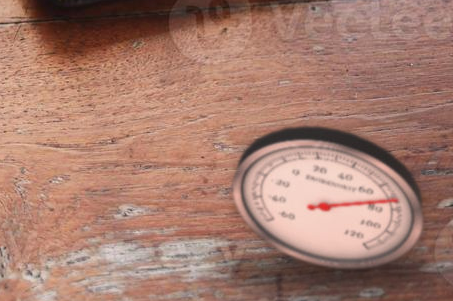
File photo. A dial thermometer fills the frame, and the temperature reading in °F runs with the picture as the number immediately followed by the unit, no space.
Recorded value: 70°F
